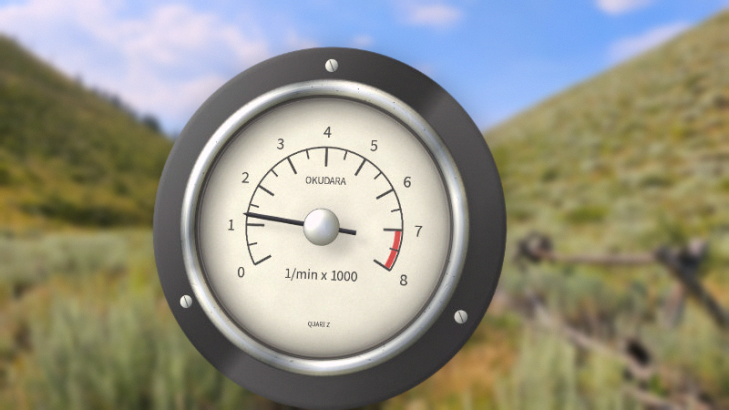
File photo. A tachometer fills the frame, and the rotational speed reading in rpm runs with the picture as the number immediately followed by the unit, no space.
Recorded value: 1250rpm
